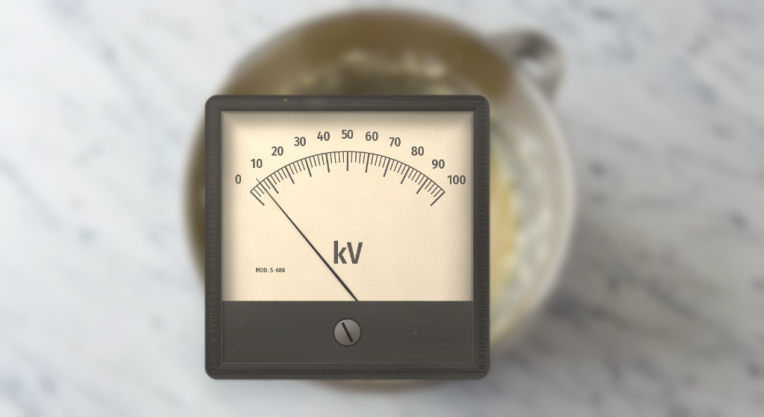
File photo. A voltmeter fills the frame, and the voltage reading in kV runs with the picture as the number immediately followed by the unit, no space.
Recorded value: 6kV
